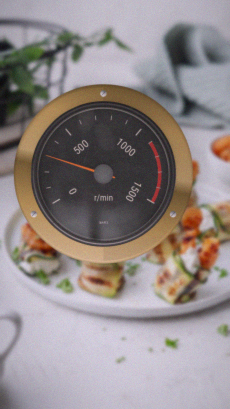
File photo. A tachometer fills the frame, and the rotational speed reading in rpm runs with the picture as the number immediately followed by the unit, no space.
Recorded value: 300rpm
